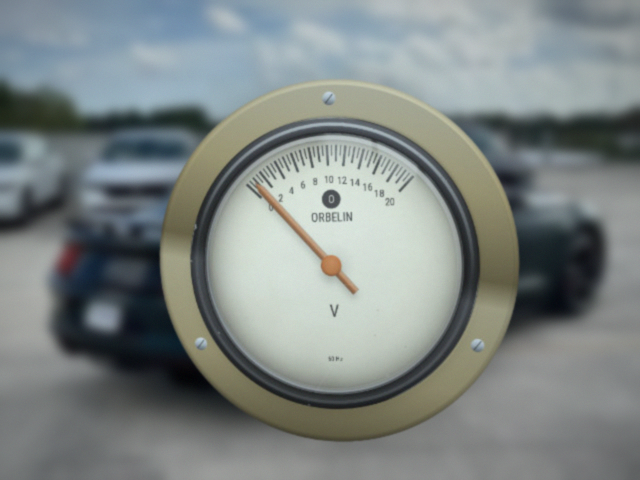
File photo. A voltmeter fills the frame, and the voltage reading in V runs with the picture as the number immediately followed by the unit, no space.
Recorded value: 1V
